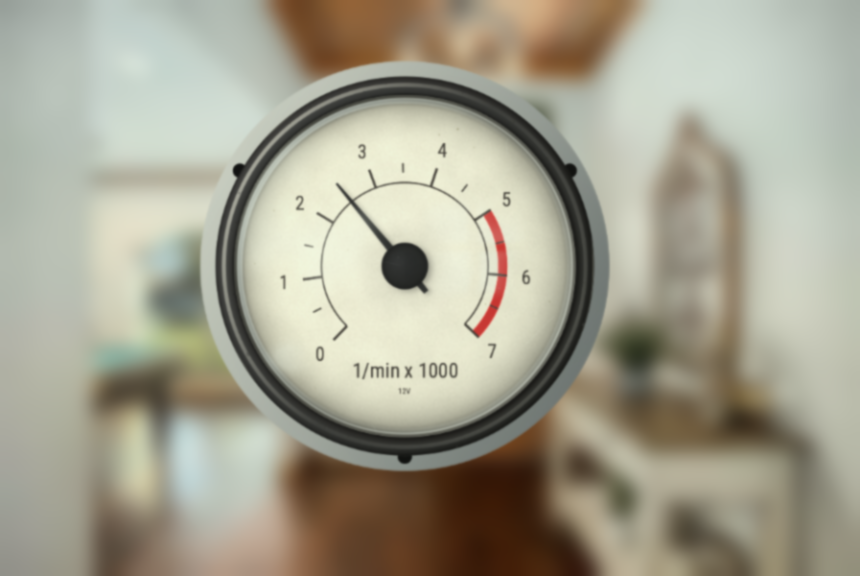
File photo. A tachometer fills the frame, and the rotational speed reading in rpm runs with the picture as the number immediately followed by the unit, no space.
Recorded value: 2500rpm
